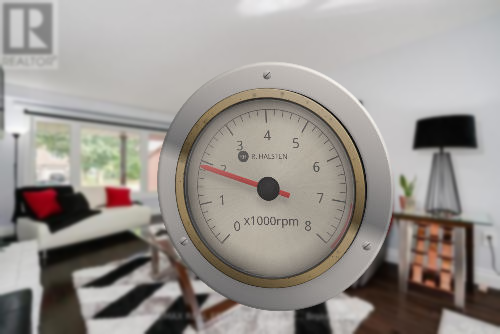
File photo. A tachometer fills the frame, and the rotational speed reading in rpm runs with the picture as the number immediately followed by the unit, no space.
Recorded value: 1900rpm
